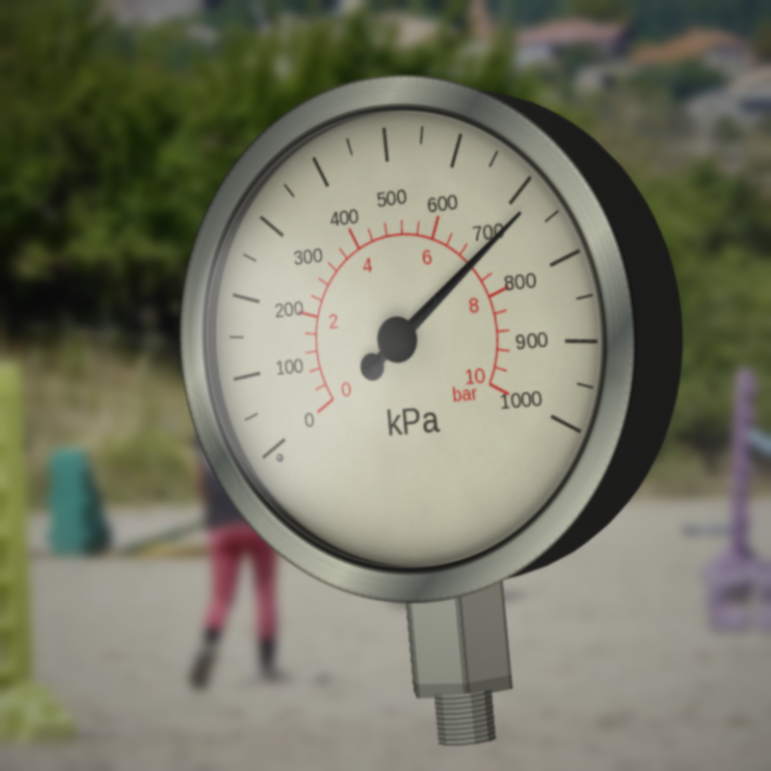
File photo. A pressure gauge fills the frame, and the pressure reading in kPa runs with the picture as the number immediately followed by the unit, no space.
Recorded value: 725kPa
